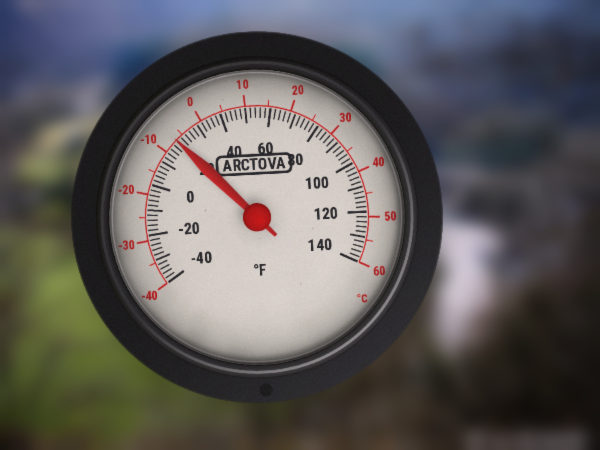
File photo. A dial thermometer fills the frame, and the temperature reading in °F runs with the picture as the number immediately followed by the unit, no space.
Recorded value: 20°F
